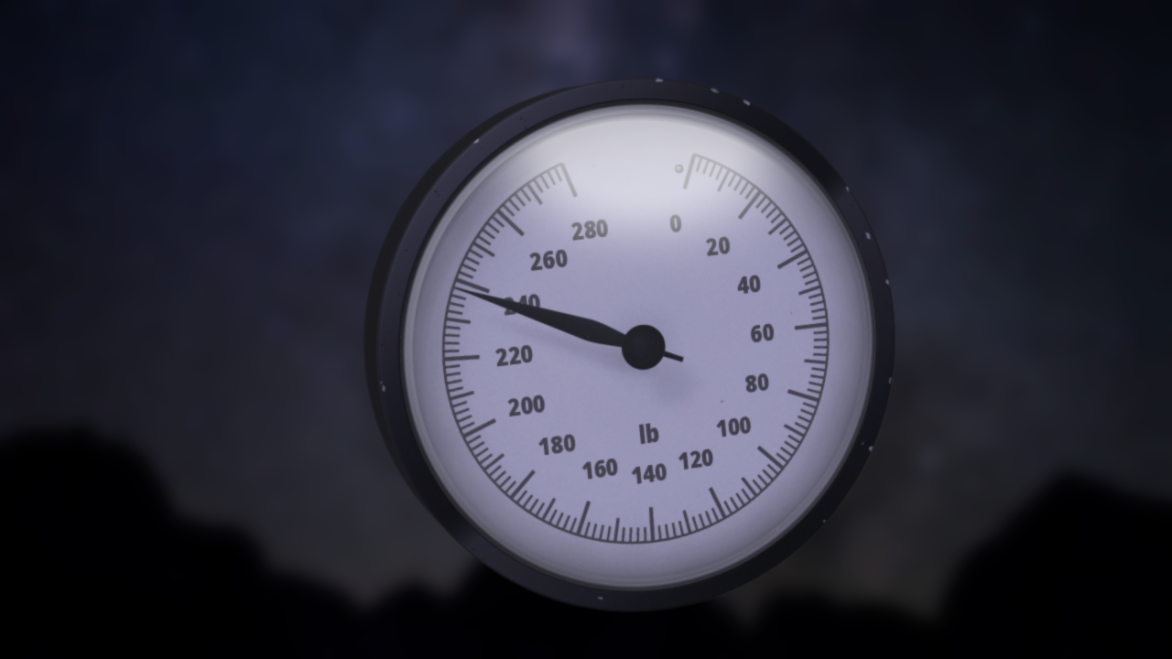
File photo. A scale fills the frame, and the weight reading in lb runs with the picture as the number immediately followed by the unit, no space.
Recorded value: 238lb
